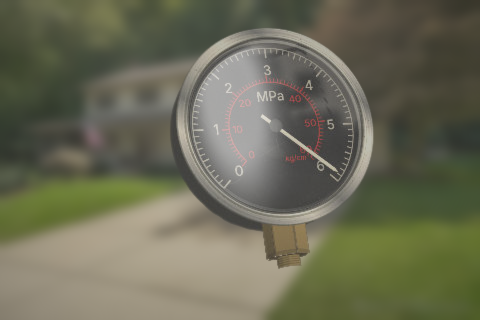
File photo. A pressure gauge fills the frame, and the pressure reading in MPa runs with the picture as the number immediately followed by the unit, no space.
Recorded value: 5.9MPa
